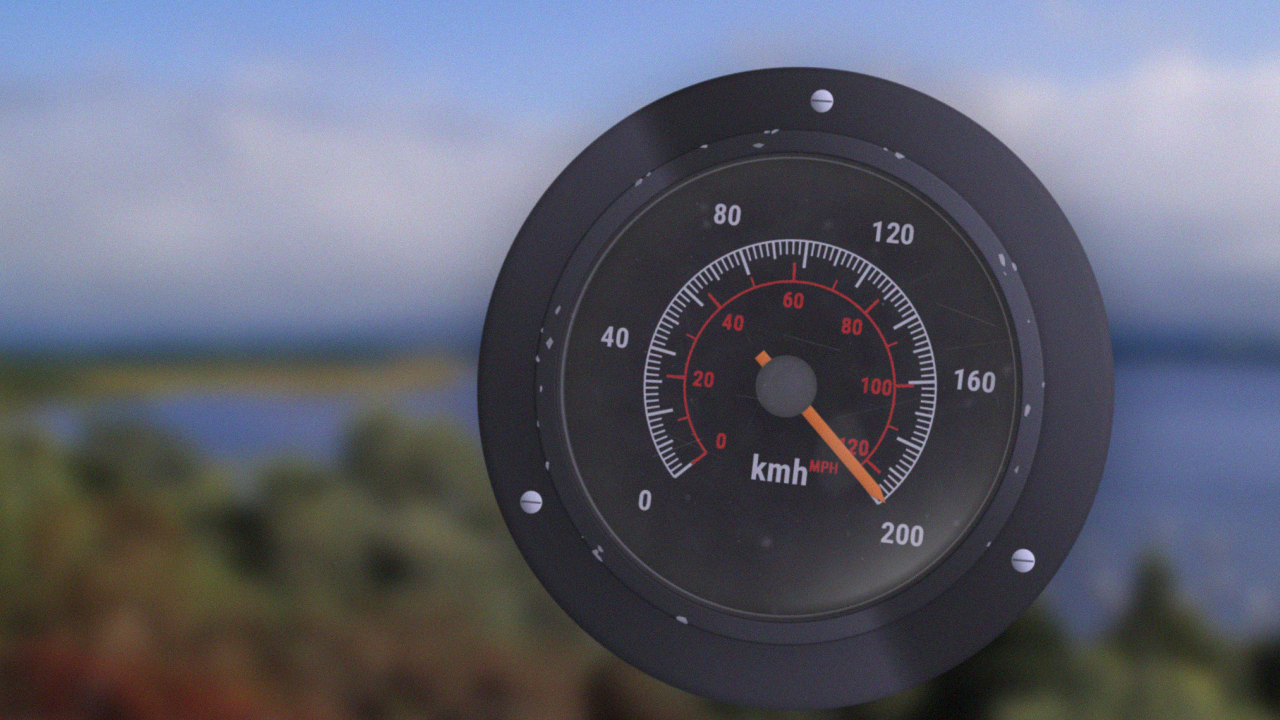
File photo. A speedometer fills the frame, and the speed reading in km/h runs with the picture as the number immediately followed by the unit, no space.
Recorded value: 198km/h
